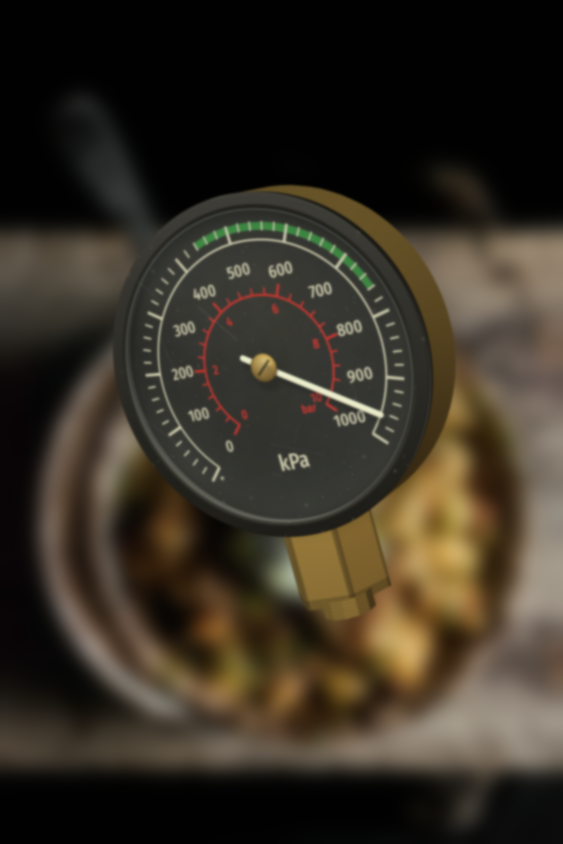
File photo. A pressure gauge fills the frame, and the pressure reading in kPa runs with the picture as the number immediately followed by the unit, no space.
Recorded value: 960kPa
